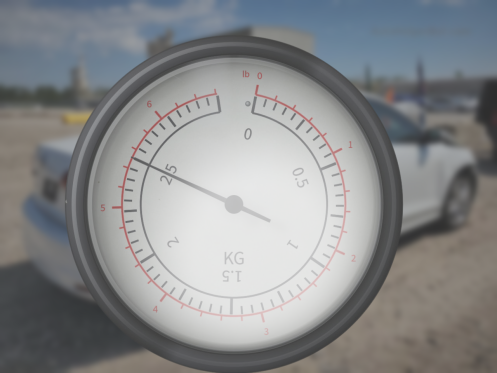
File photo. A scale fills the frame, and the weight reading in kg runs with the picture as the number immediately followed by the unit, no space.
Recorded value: 2.5kg
